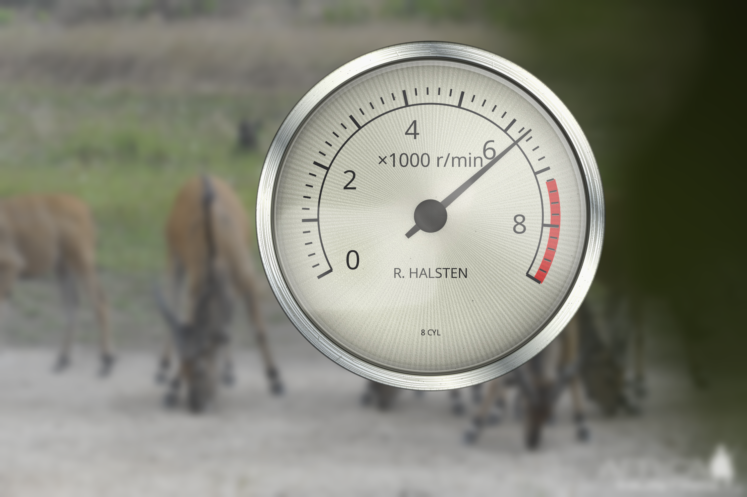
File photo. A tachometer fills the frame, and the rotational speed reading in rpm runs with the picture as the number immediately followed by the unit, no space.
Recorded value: 6300rpm
